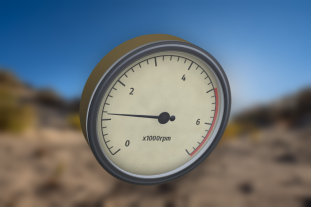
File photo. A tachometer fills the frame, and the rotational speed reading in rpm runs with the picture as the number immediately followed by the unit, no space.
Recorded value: 1200rpm
